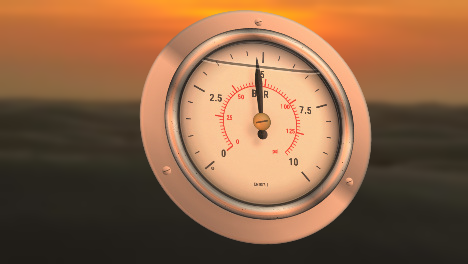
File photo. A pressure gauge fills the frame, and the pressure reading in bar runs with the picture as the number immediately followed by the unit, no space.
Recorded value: 4.75bar
